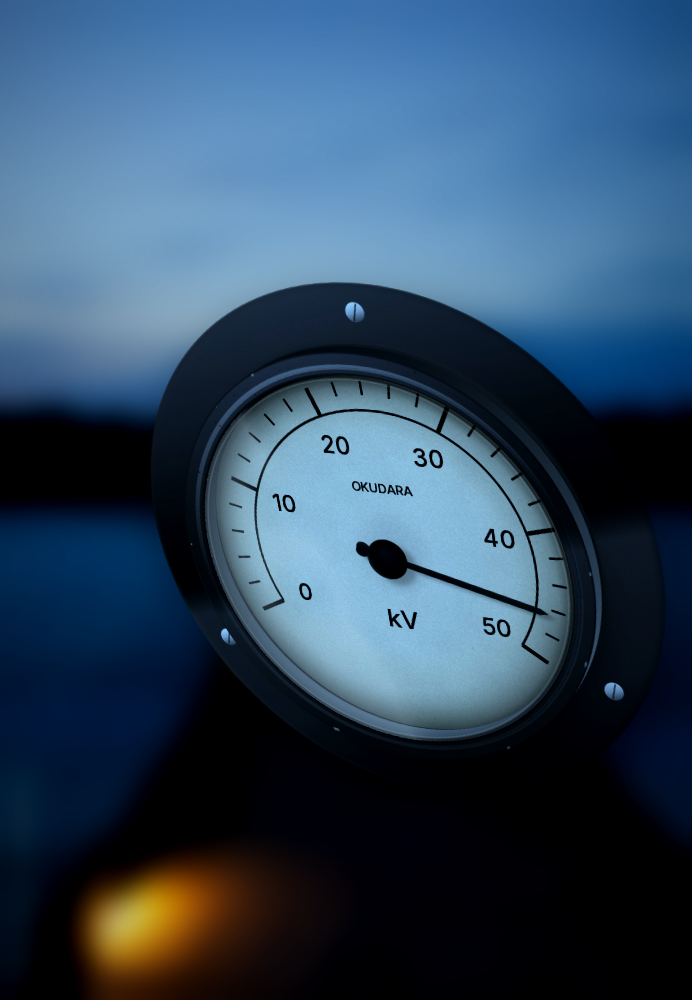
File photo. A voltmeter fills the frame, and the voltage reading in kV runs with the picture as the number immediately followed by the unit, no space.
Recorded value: 46kV
